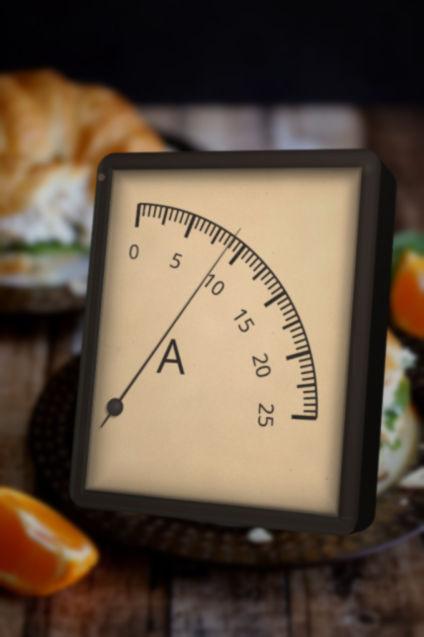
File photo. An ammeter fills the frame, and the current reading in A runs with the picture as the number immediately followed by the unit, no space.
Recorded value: 9A
